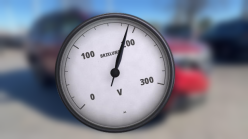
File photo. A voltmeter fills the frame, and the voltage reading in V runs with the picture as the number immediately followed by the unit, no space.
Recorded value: 190V
